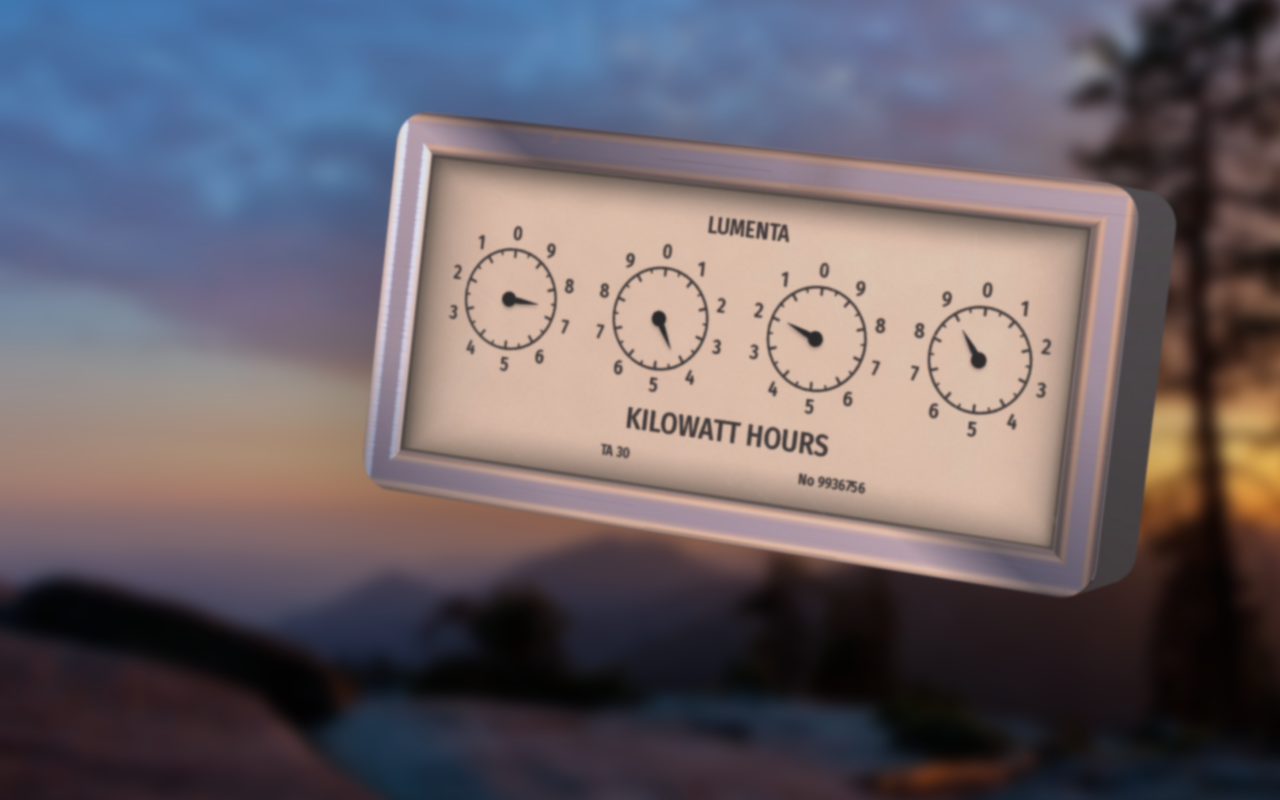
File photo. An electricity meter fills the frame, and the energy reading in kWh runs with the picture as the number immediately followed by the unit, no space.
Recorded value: 7419kWh
